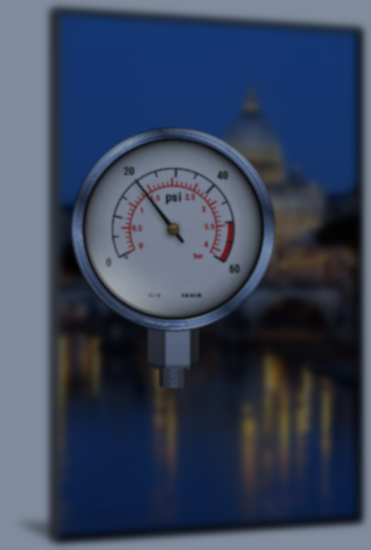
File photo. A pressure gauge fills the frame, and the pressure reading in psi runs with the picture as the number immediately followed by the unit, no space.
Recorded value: 20psi
